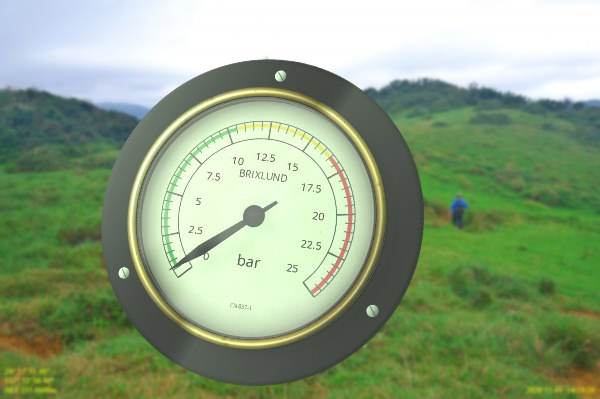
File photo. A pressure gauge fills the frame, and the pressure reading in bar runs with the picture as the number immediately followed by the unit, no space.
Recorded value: 0.5bar
